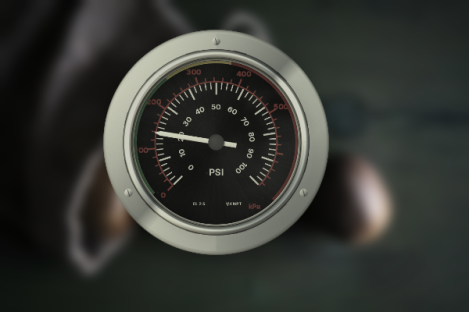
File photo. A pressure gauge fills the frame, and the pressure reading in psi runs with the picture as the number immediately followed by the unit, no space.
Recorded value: 20psi
